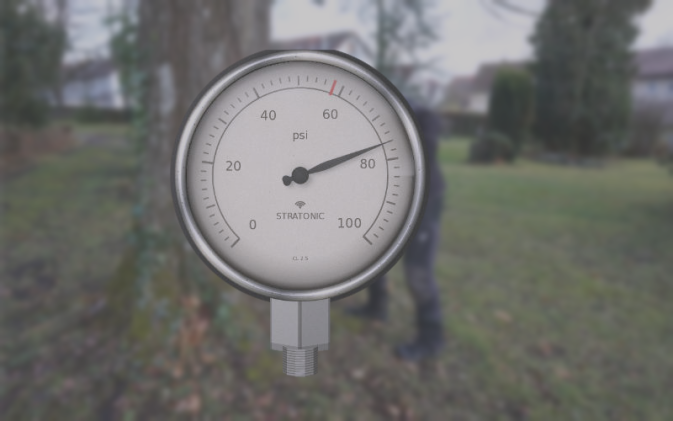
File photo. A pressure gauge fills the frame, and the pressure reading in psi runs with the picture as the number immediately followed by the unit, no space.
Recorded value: 76psi
